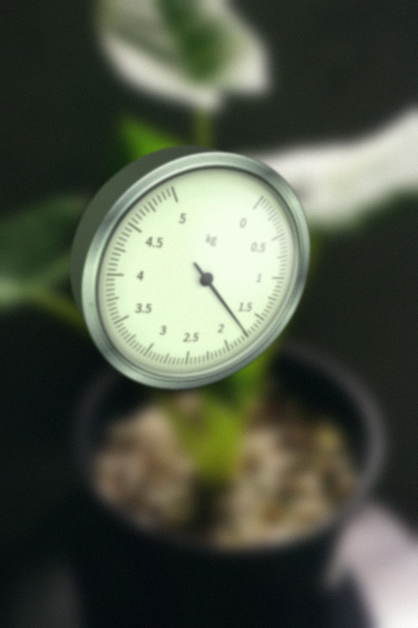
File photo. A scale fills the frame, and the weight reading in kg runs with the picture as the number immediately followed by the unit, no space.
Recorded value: 1.75kg
